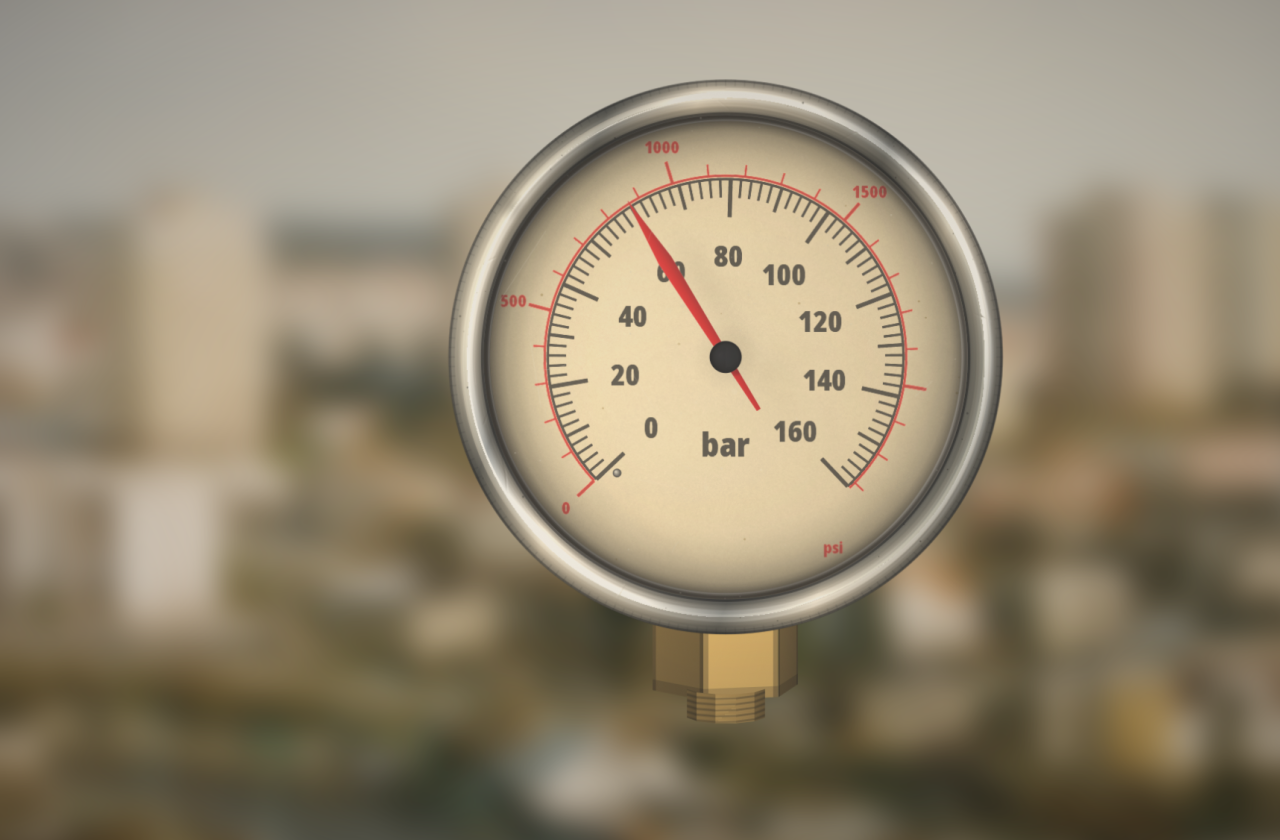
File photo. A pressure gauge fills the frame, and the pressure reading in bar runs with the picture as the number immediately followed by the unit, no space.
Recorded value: 60bar
